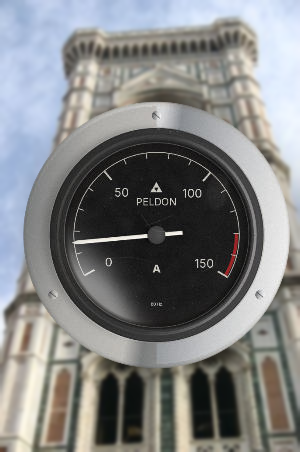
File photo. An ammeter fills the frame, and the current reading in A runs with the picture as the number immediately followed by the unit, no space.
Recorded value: 15A
